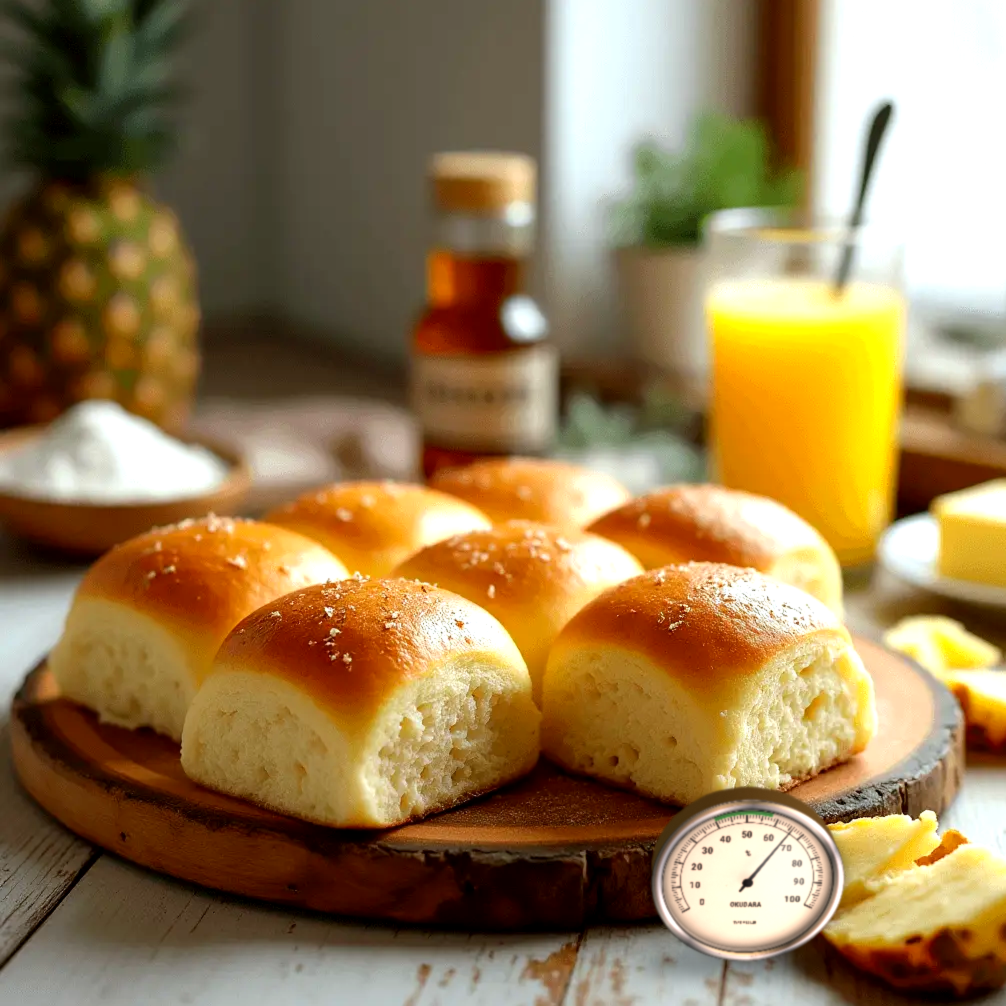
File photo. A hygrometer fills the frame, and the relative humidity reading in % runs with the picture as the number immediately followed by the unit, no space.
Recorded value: 65%
